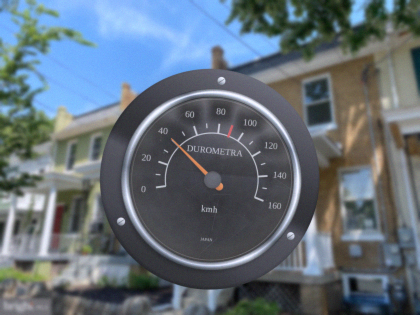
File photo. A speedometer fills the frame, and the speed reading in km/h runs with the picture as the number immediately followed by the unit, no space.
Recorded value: 40km/h
